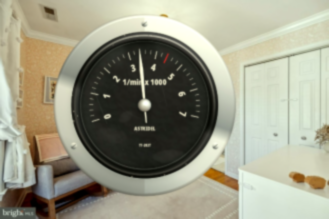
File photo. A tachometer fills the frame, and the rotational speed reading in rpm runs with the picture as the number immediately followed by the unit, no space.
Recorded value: 3400rpm
